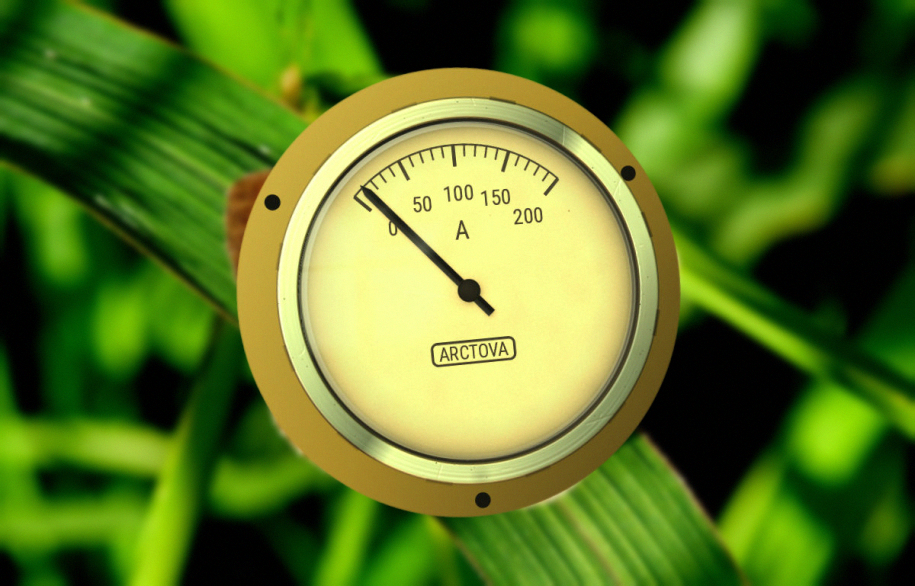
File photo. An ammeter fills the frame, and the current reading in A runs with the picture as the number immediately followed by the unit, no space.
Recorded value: 10A
